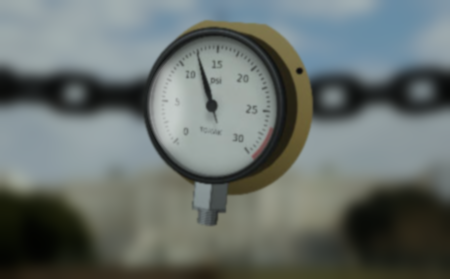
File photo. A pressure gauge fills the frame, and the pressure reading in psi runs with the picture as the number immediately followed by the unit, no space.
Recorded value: 12.5psi
